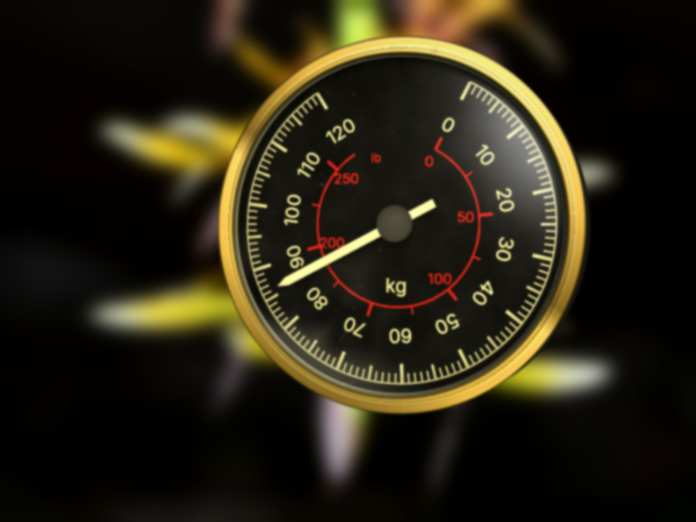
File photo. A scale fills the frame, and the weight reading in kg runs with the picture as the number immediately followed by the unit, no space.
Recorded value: 86kg
